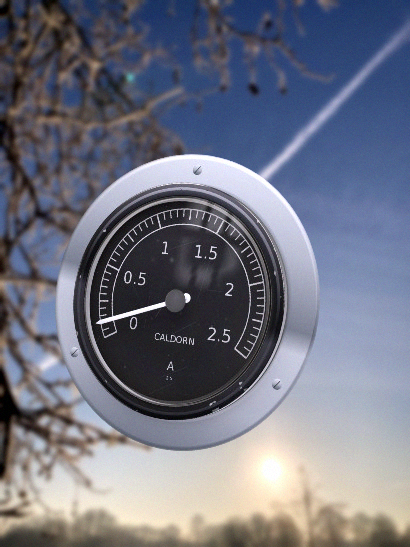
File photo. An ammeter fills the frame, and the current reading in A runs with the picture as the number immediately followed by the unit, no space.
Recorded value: 0.1A
